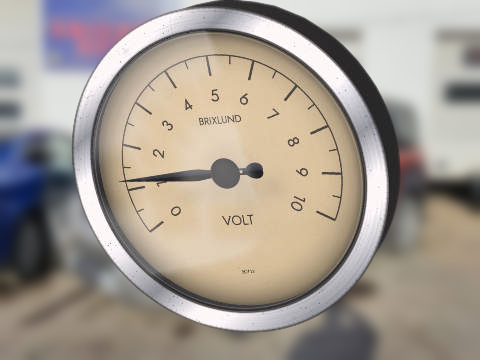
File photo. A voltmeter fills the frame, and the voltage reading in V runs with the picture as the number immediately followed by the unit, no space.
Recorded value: 1.25V
